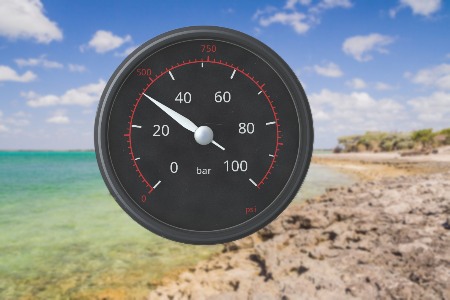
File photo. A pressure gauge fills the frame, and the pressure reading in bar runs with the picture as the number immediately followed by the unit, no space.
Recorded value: 30bar
